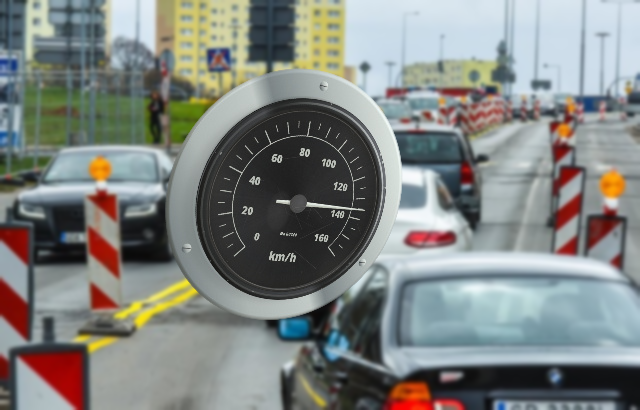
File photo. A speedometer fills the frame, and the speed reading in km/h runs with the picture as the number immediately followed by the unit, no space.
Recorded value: 135km/h
